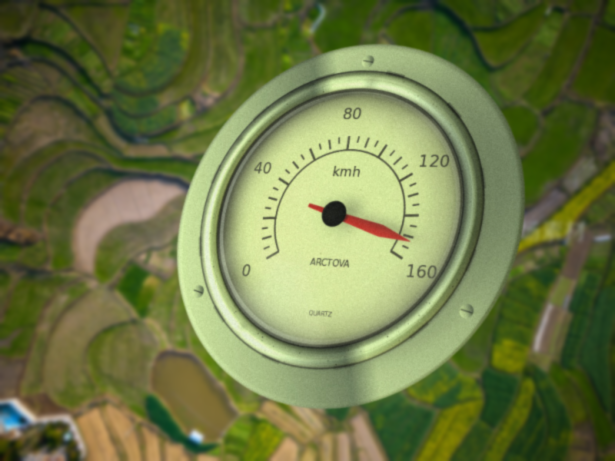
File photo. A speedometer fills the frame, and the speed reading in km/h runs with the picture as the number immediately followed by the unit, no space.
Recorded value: 152.5km/h
